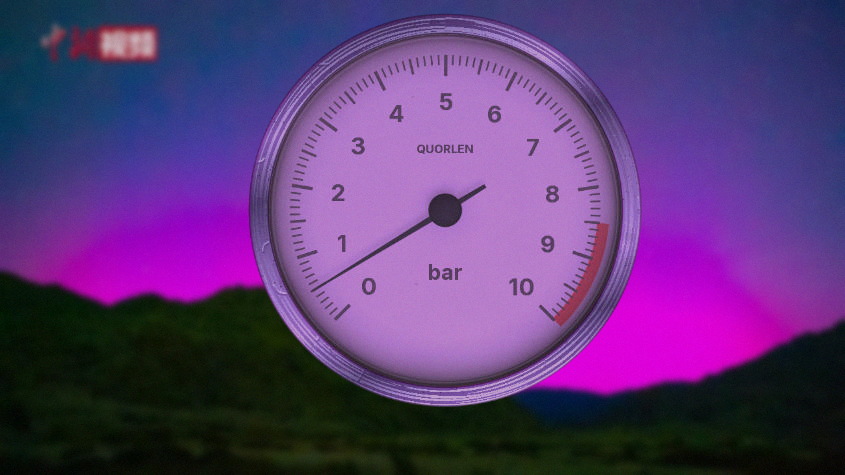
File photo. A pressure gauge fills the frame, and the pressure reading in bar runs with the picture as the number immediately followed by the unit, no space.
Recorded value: 0.5bar
